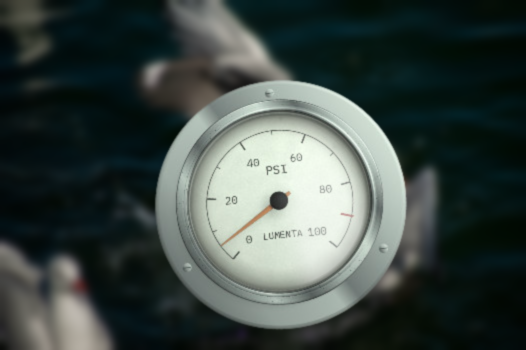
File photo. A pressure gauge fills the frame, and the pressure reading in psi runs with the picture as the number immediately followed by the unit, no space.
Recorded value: 5psi
